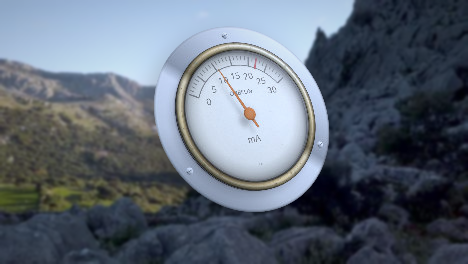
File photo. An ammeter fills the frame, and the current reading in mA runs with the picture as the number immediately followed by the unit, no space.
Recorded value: 10mA
